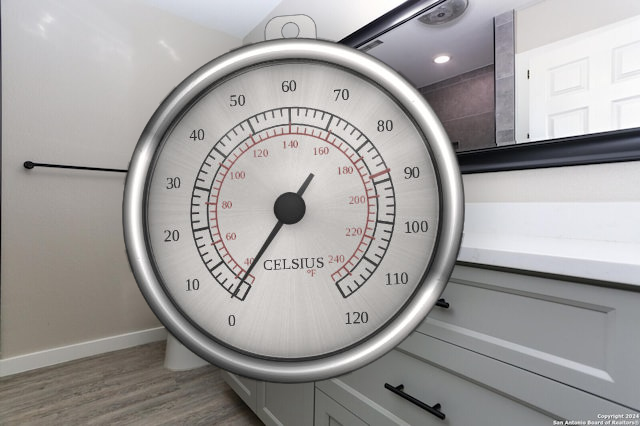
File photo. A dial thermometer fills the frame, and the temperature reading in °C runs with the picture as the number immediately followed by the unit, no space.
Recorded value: 2°C
